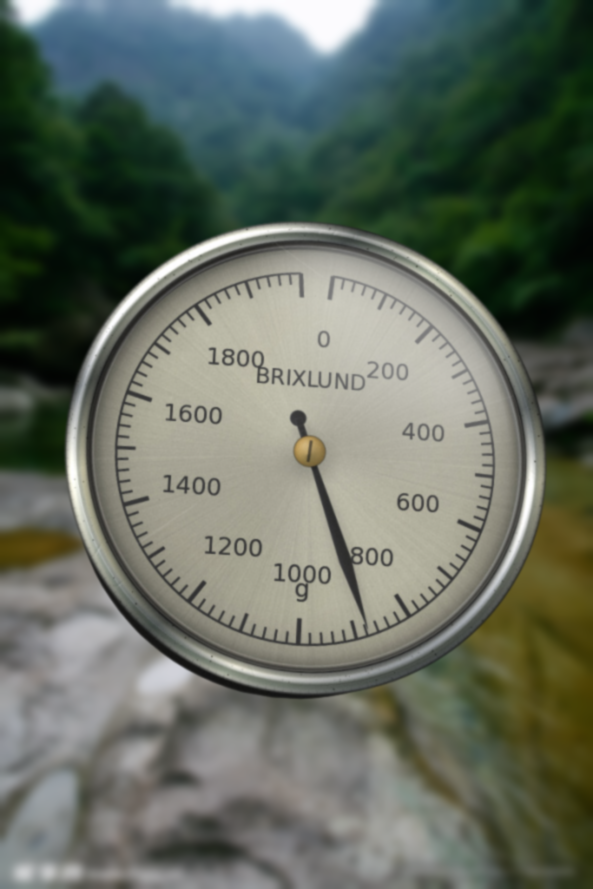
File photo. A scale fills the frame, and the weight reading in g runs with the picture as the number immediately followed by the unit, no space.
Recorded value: 880g
